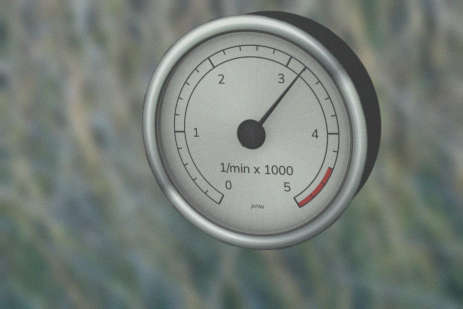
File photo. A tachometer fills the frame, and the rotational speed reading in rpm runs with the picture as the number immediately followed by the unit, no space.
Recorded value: 3200rpm
